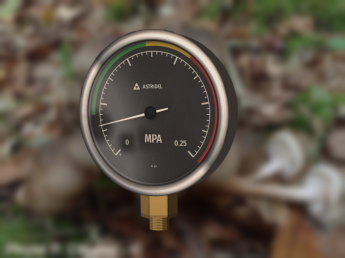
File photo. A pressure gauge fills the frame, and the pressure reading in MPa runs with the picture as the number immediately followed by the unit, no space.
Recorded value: 0.03MPa
